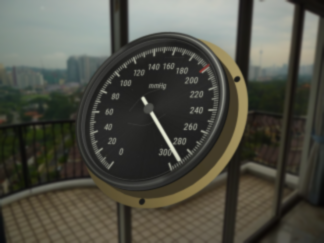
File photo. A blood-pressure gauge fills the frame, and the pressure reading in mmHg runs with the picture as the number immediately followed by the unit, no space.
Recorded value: 290mmHg
